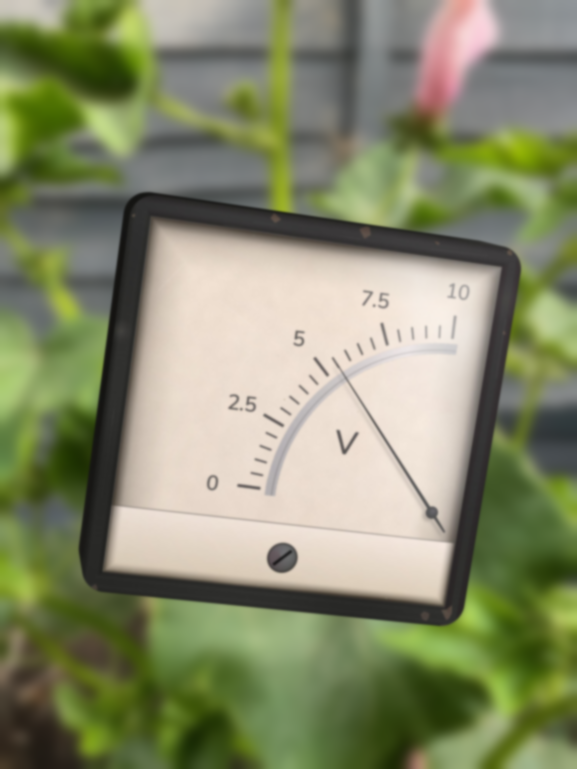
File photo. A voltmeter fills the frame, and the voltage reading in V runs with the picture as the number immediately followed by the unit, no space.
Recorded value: 5.5V
